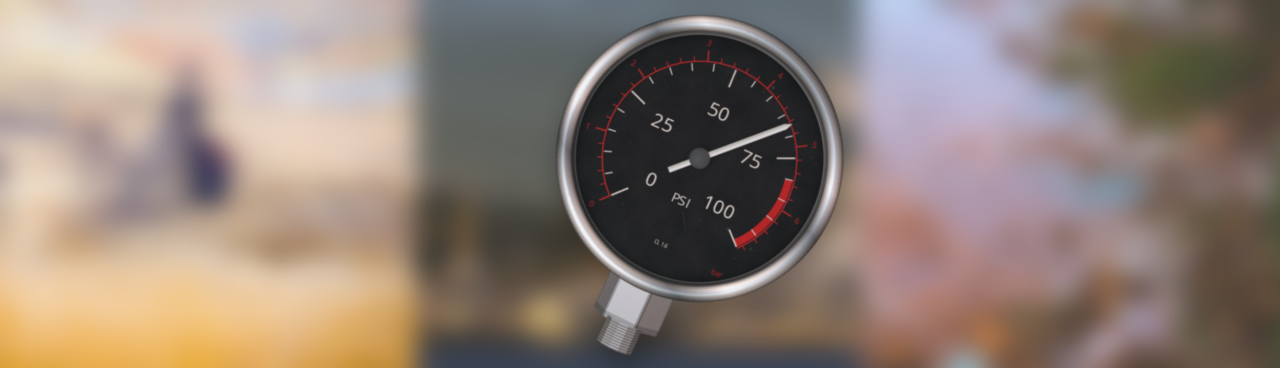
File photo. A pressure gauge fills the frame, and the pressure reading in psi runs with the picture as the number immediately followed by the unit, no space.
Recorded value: 67.5psi
